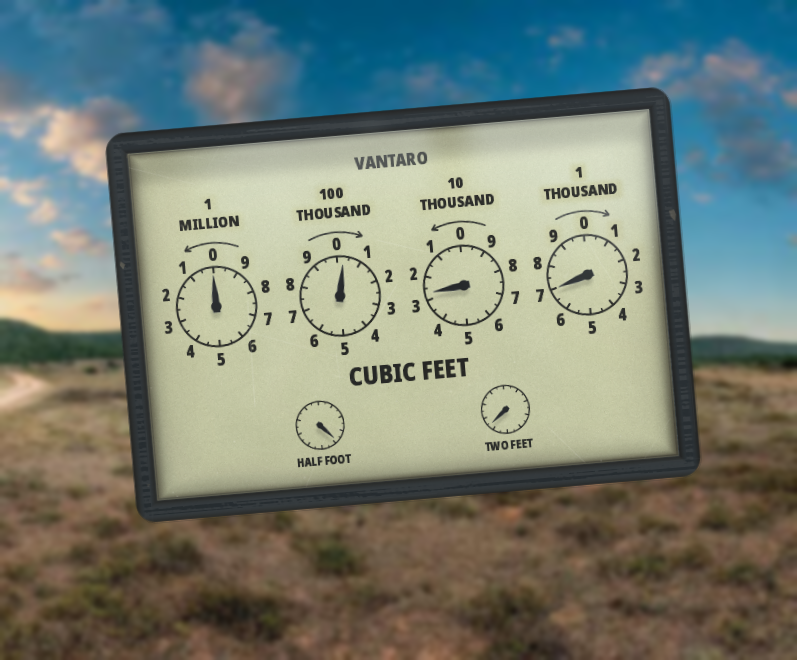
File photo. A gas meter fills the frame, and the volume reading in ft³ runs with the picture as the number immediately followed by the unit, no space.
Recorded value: 2700ft³
